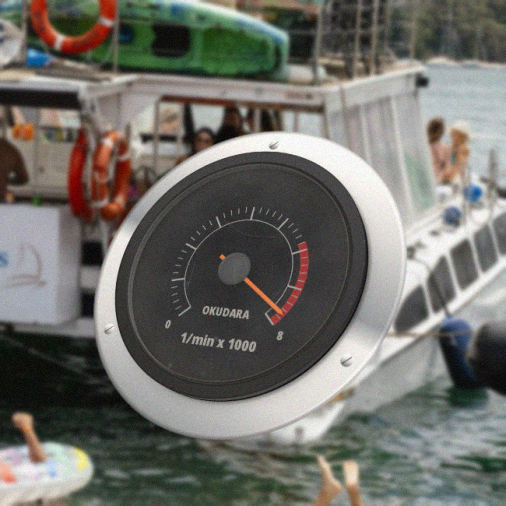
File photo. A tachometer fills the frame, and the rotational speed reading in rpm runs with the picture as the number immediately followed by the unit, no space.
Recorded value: 7700rpm
